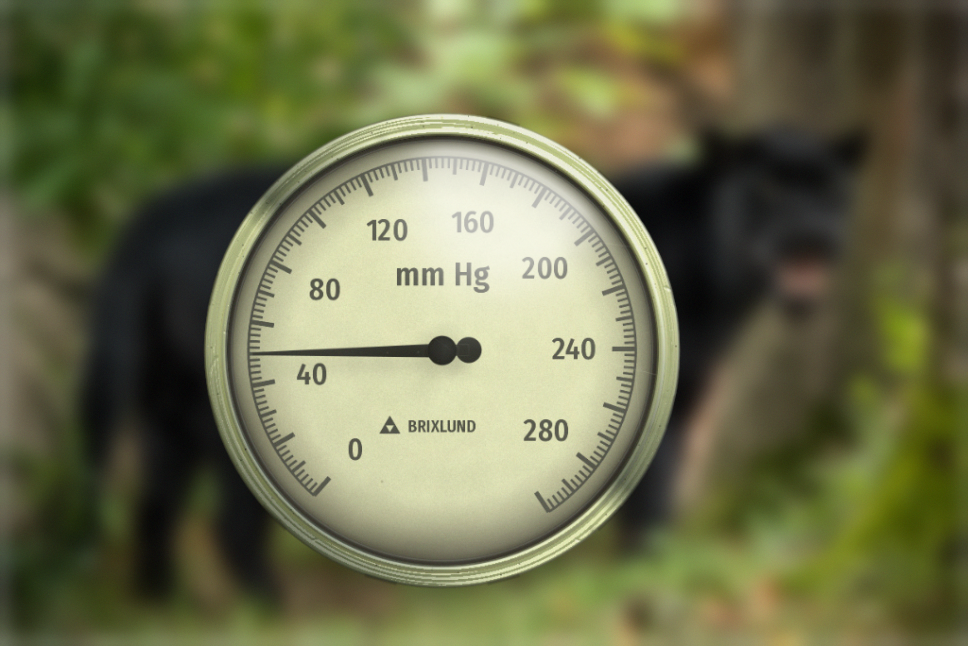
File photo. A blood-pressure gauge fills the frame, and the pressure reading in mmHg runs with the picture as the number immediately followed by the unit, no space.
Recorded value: 50mmHg
